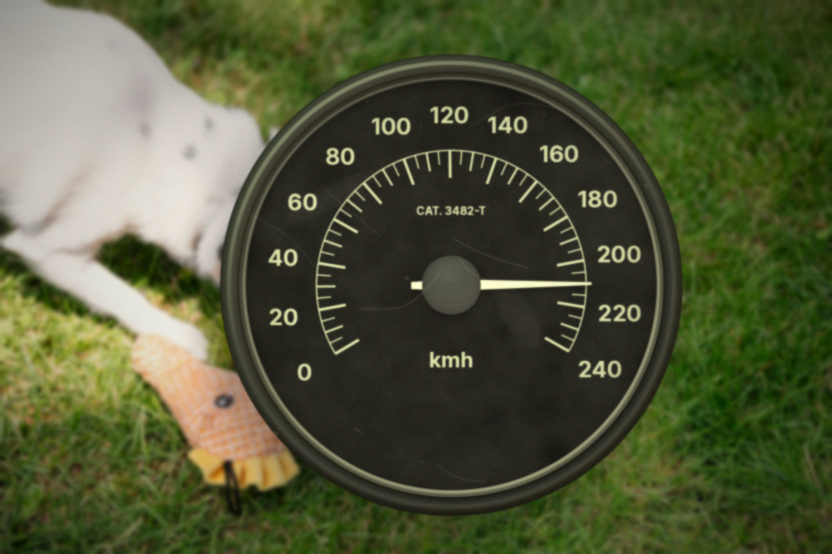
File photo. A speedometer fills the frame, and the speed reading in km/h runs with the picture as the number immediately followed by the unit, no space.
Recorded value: 210km/h
